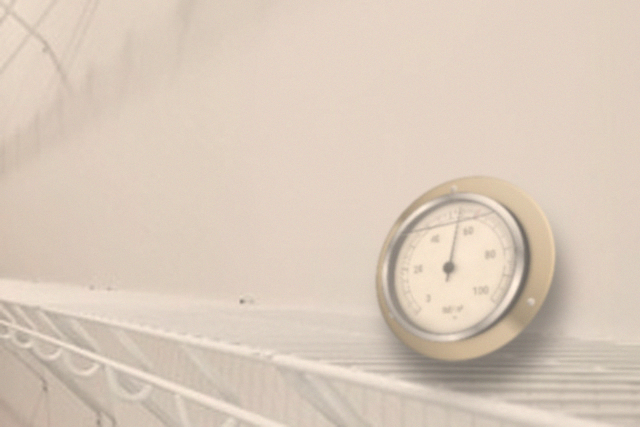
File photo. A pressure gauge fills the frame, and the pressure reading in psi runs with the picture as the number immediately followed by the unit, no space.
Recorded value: 55psi
